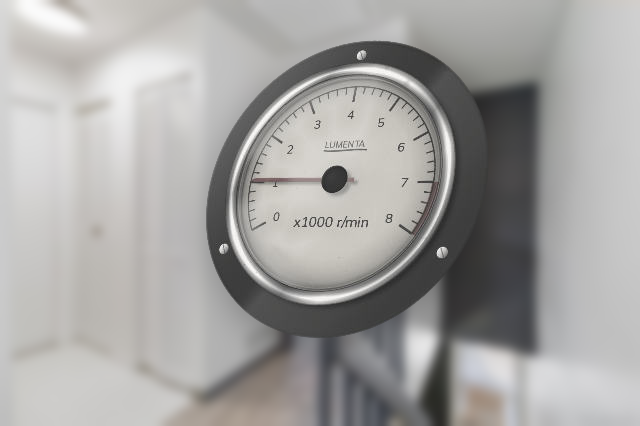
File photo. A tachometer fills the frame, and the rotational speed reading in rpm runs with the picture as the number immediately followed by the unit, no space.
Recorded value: 1000rpm
